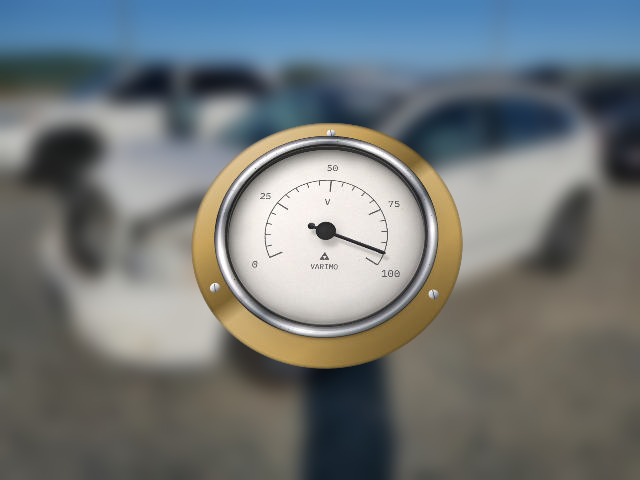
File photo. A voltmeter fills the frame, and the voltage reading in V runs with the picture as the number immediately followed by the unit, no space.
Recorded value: 95V
